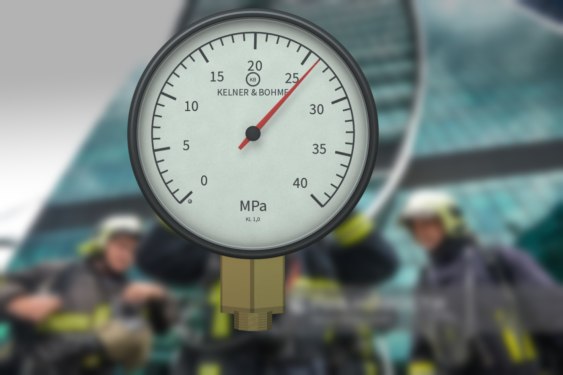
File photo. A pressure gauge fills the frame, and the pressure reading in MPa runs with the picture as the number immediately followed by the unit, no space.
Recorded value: 26MPa
